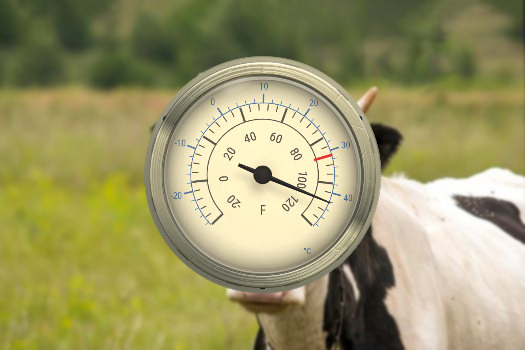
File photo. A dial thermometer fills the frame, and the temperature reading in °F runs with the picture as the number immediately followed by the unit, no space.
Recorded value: 108°F
